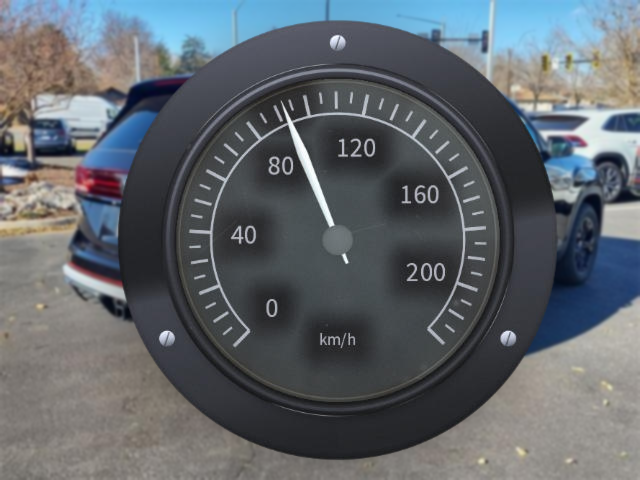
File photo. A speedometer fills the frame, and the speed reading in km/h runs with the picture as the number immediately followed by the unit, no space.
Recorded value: 92.5km/h
